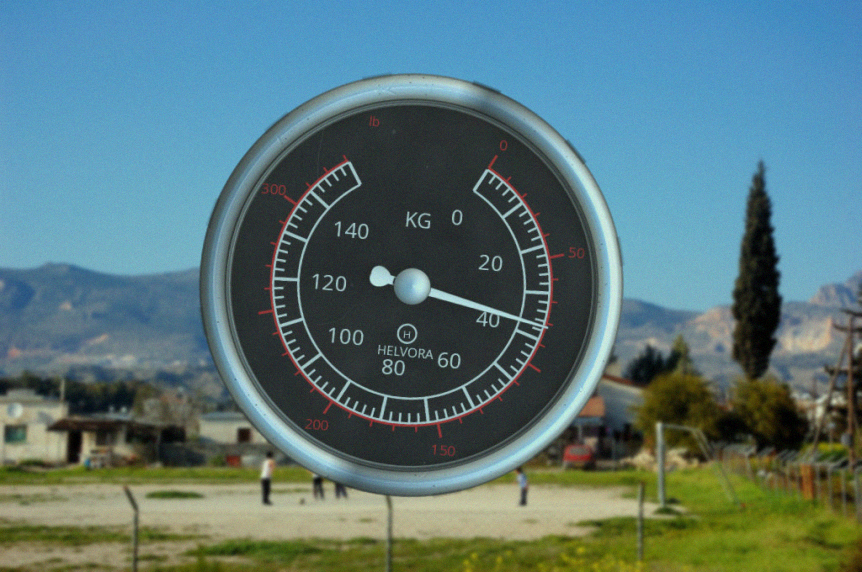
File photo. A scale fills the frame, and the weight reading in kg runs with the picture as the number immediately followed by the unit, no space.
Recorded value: 37kg
